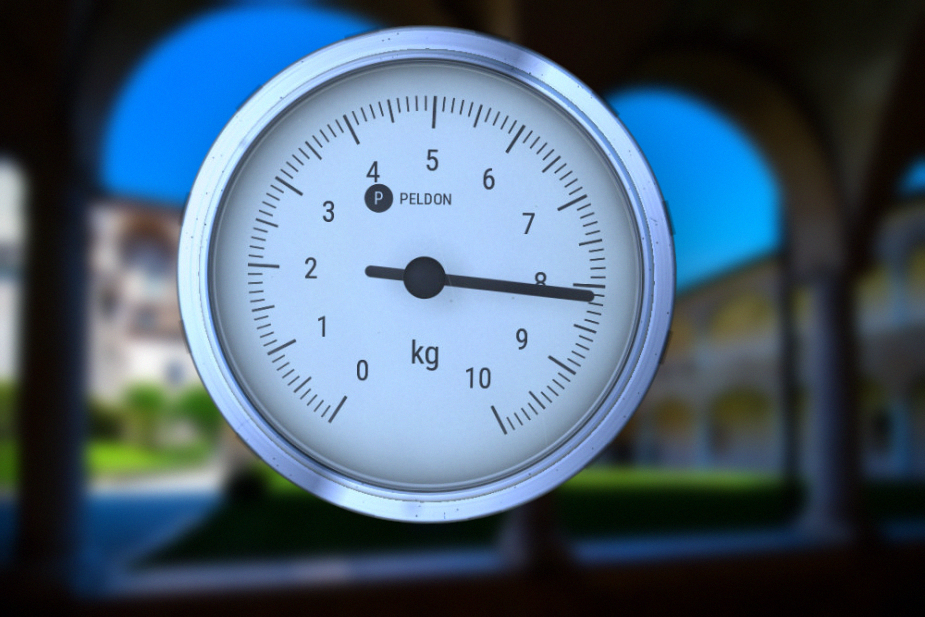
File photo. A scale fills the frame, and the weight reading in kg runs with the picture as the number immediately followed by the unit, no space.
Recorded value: 8.1kg
